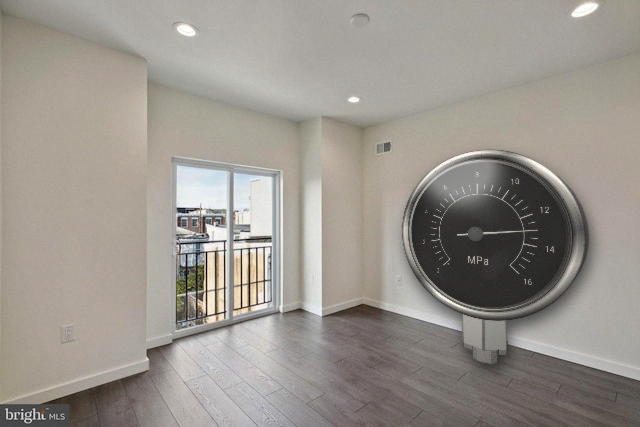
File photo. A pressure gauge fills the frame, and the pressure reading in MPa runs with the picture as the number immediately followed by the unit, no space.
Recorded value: 13MPa
